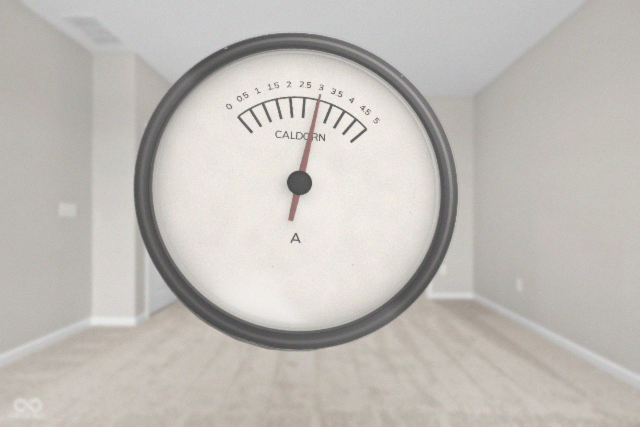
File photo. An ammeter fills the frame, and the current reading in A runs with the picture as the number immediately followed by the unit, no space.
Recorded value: 3A
